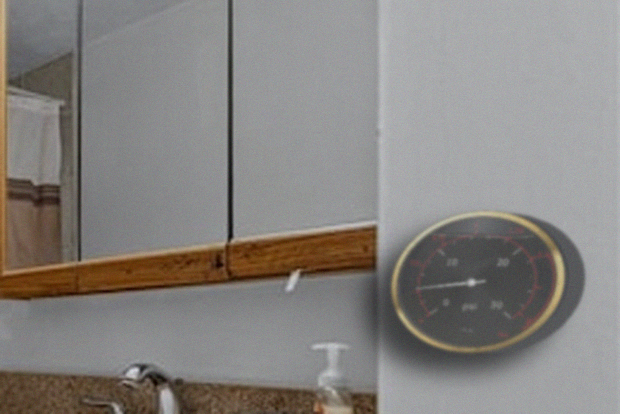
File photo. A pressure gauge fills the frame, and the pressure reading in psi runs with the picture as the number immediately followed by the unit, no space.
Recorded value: 4psi
